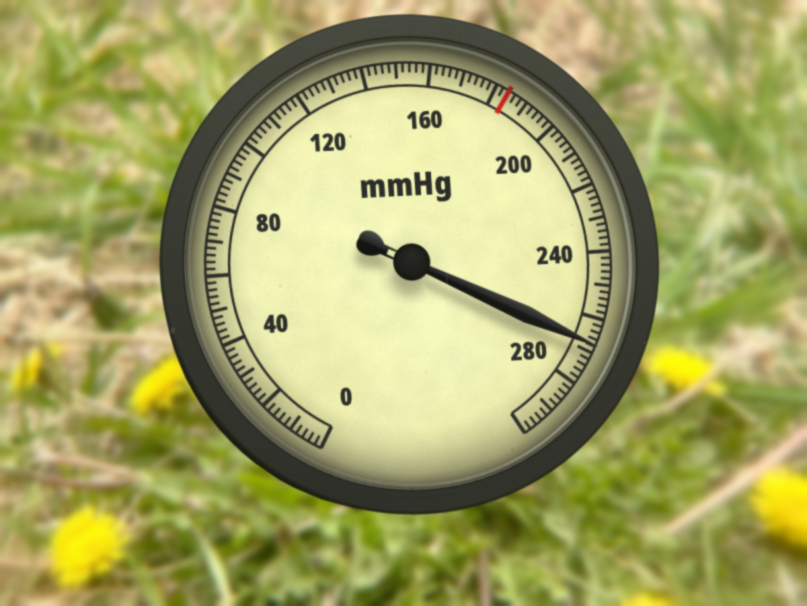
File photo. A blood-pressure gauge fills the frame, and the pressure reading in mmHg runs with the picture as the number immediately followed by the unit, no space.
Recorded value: 268mmHg
